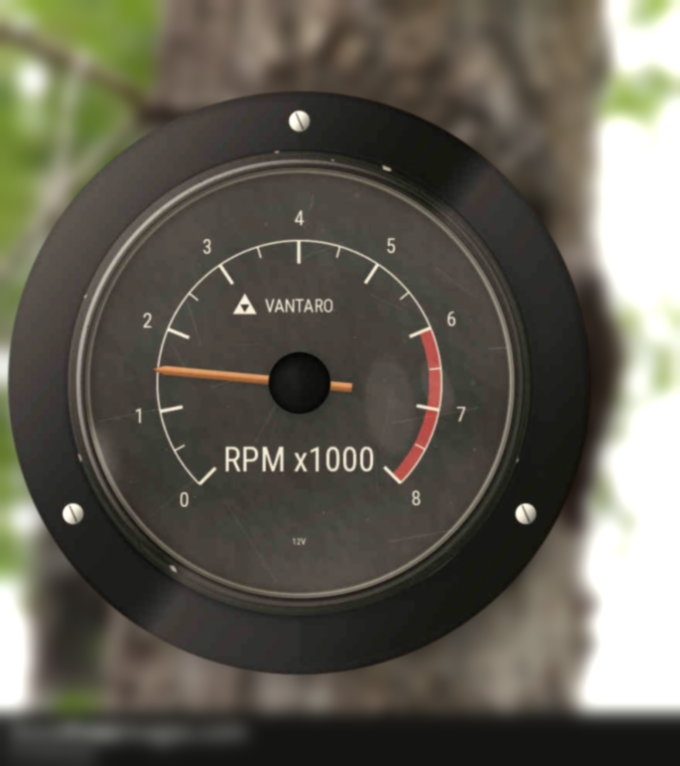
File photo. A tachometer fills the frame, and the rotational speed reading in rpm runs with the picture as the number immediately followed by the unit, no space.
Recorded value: 1500rpm
